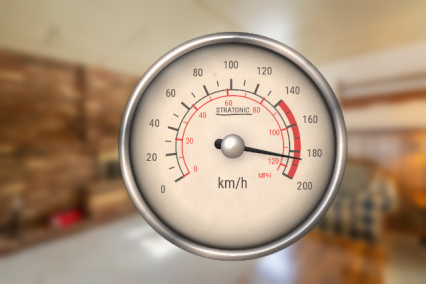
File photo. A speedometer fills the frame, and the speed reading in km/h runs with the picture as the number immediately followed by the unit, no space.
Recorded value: 185km/h
